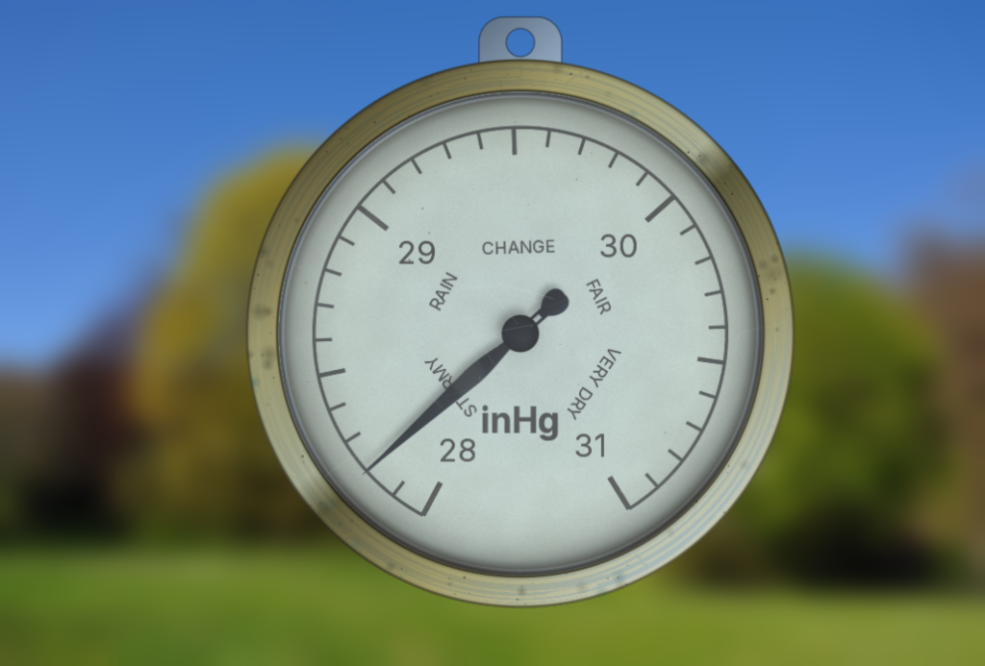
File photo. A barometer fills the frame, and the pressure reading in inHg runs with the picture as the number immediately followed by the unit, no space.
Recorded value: 28.2inHg
